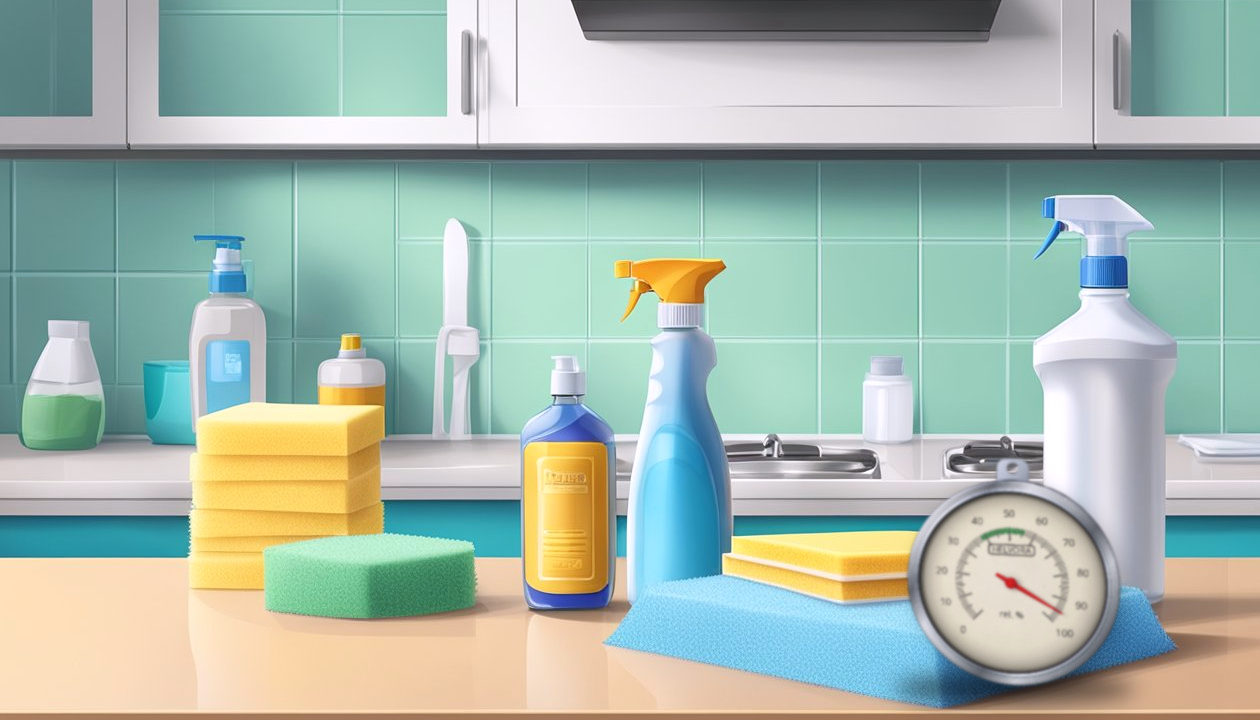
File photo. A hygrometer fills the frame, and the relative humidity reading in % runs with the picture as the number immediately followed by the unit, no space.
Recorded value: 95%
